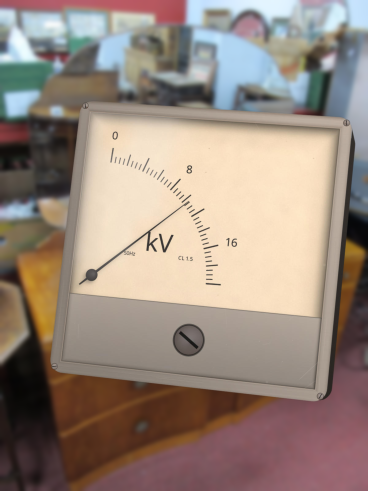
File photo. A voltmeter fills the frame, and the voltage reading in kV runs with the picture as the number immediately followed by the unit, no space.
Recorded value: 10.5kV
